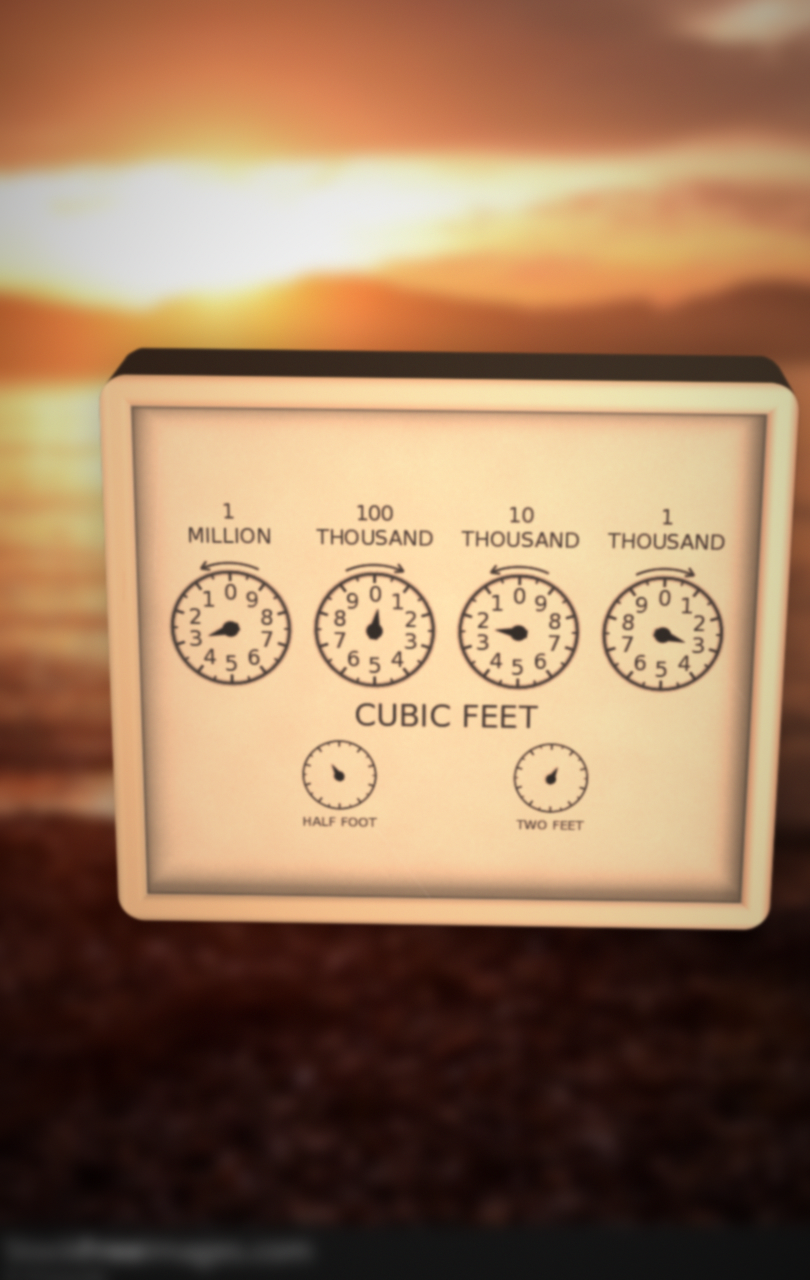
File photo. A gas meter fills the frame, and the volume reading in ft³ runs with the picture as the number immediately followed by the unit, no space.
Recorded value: 302300ft³
